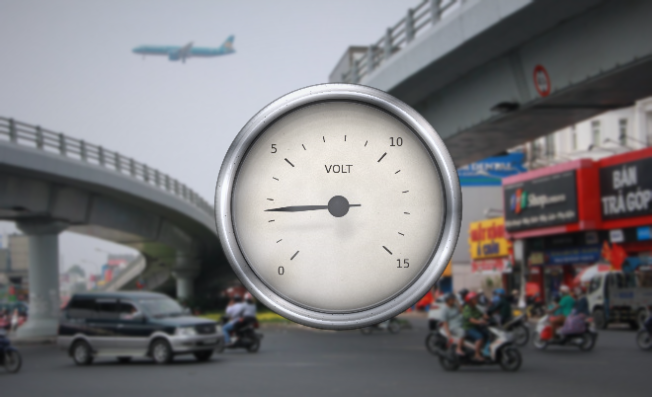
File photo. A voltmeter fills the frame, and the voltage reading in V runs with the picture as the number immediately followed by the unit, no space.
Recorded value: 2.5V
